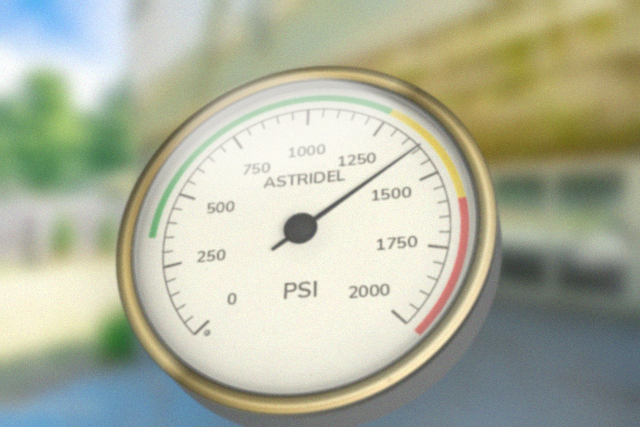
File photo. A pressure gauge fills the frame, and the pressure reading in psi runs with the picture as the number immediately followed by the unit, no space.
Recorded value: 1400psi
